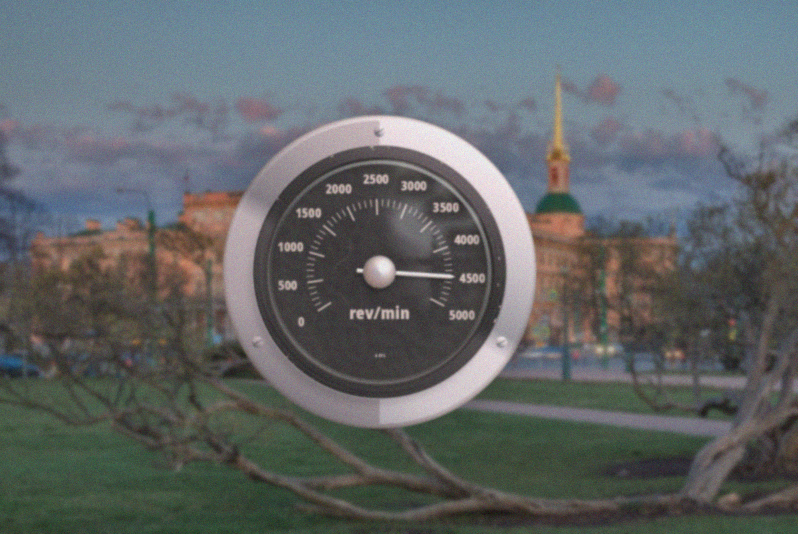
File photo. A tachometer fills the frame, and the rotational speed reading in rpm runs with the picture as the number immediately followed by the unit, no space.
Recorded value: 4500rpm
